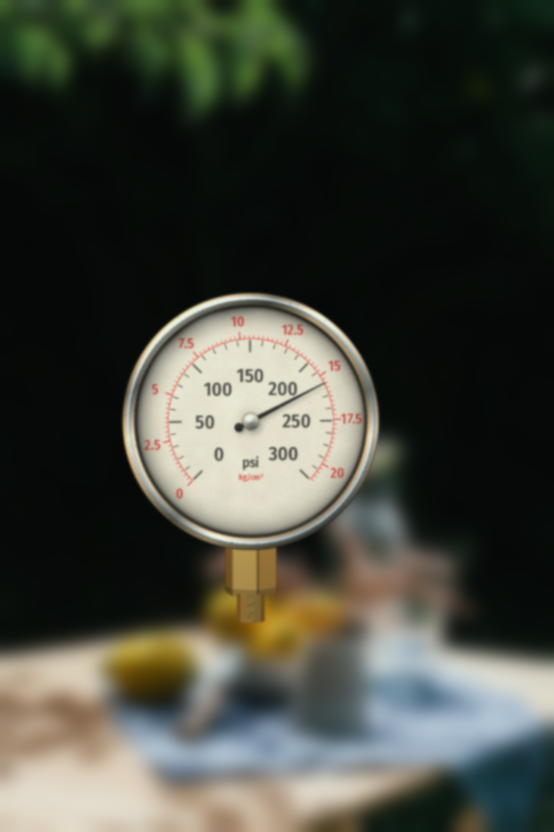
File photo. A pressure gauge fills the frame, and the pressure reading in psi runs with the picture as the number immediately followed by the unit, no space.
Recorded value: 220psi
